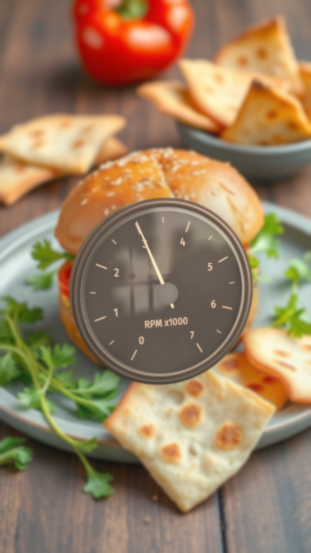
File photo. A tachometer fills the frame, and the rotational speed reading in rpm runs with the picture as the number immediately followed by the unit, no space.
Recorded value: 3000rpm
